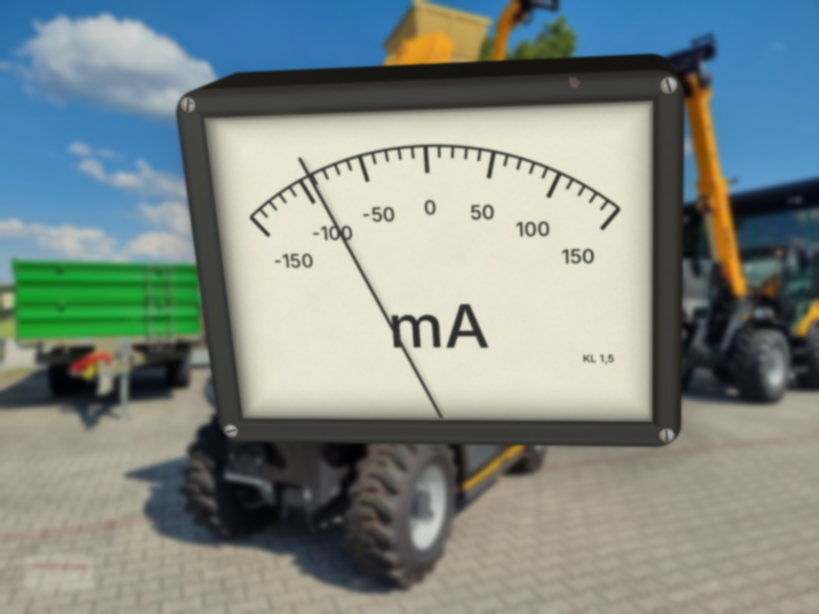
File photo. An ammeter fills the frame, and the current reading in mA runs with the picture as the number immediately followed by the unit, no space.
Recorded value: -90mA
